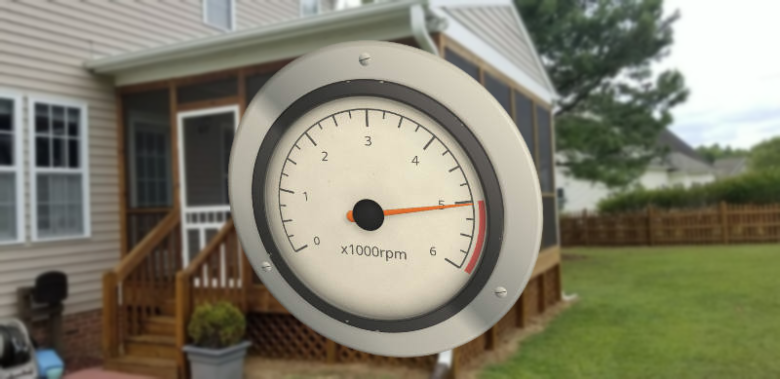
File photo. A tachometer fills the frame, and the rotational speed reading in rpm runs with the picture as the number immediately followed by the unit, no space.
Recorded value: 5000rpm
